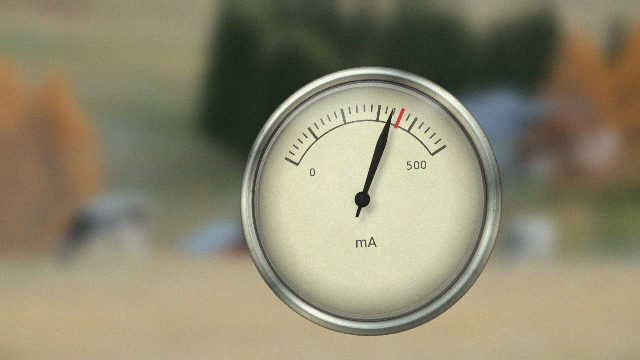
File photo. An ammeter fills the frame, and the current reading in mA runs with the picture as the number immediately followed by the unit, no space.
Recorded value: 340mA
